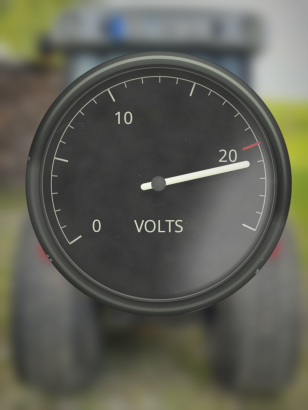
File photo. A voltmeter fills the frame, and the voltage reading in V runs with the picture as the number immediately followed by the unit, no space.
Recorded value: 21V
